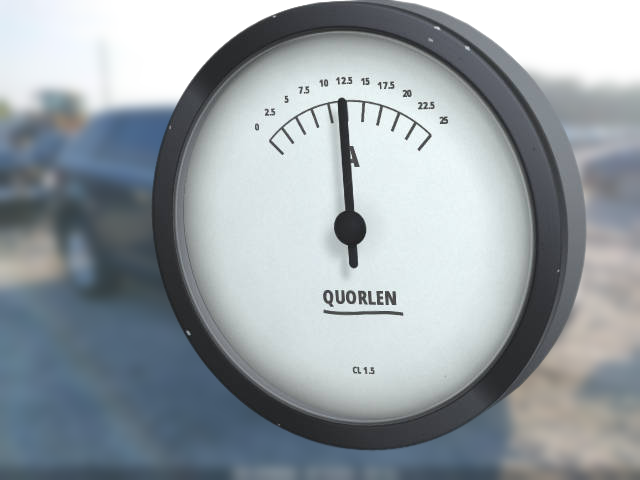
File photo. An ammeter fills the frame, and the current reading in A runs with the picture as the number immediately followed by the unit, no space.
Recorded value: 12.5A
